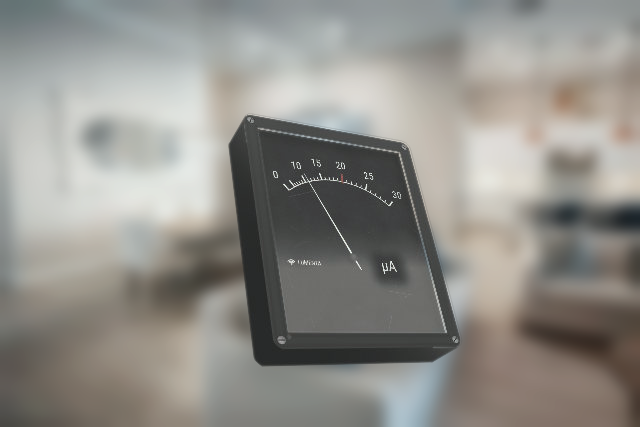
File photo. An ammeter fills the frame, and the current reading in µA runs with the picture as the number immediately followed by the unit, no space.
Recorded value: 10µA
